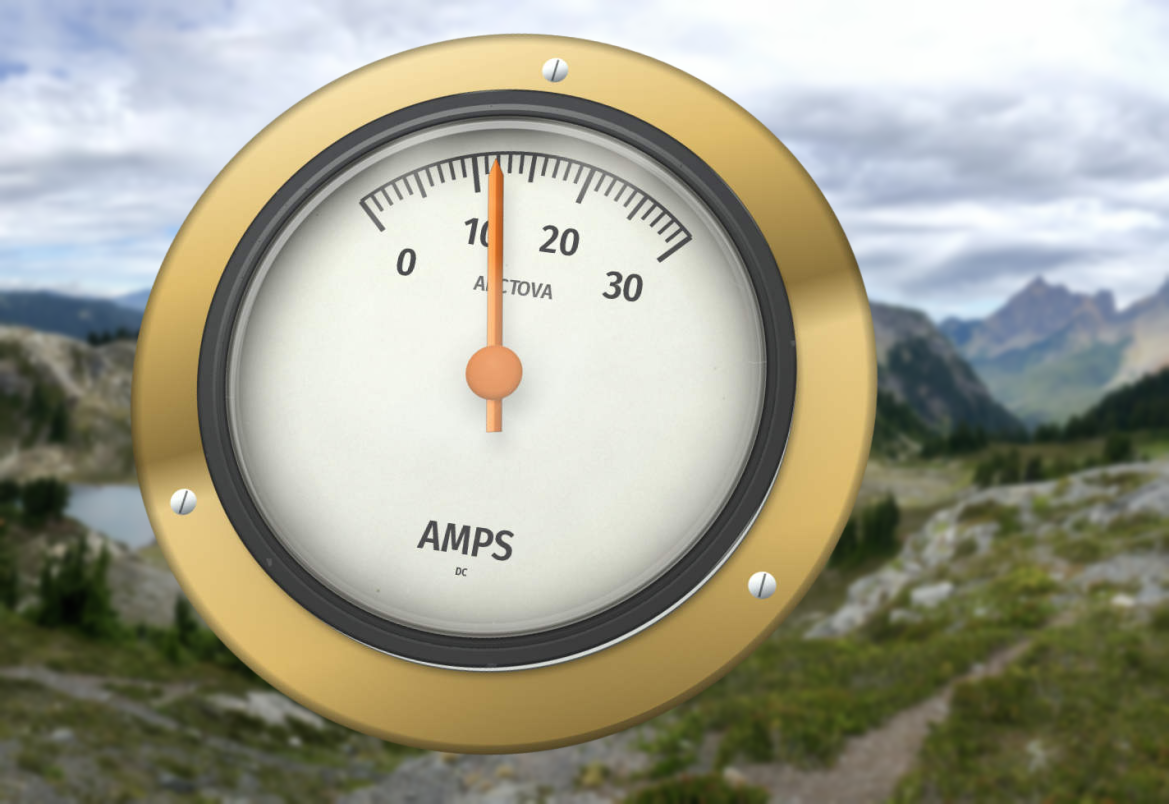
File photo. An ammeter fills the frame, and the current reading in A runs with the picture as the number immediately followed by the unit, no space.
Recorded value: 12A
